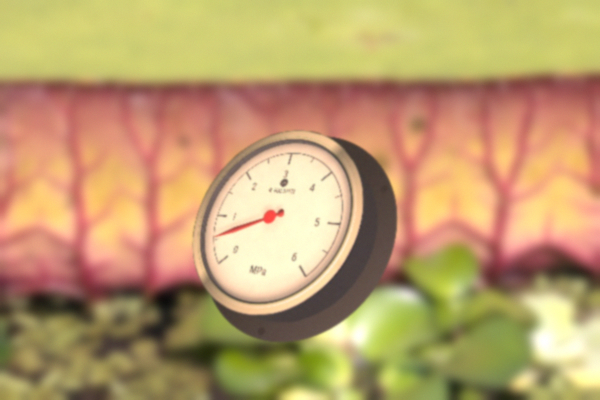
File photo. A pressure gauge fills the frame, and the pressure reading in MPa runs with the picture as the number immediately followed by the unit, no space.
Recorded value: 0.5MPa
